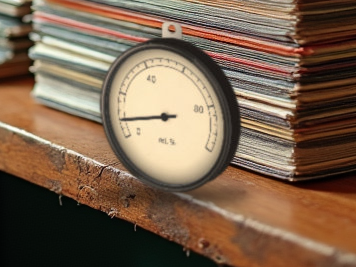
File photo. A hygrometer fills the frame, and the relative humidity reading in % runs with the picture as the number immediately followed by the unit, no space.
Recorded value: 8%
